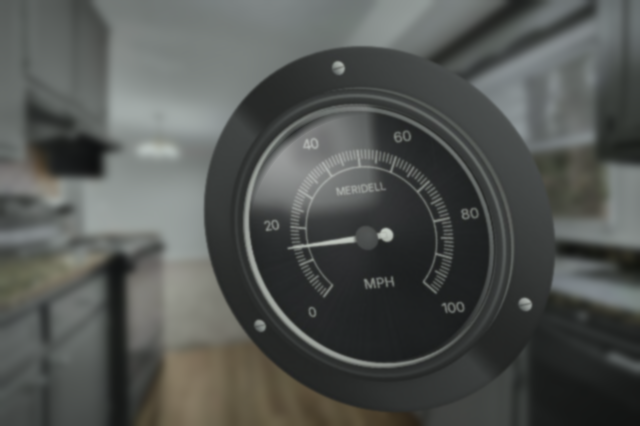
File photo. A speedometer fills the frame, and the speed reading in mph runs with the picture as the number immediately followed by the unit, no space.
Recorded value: 15mph
